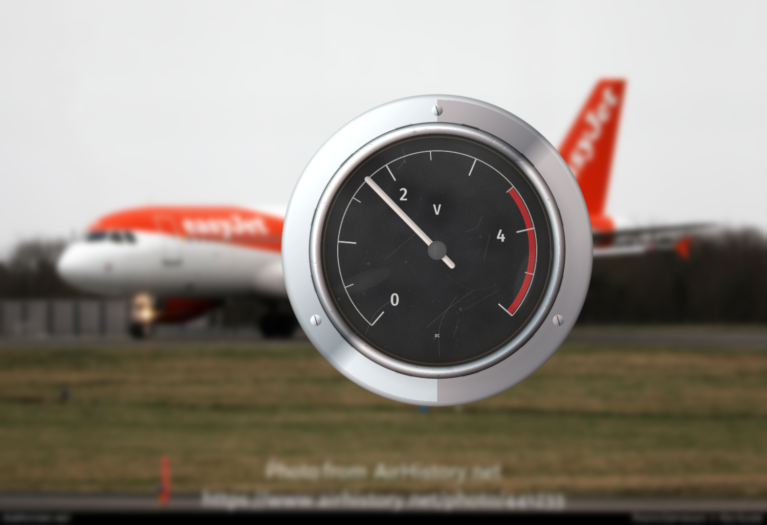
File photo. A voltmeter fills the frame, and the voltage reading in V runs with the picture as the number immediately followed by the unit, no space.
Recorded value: 1.75V
